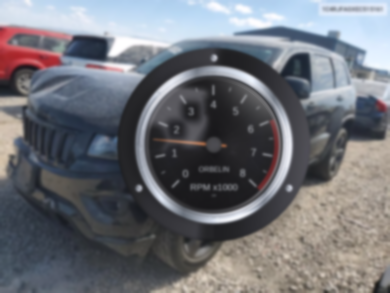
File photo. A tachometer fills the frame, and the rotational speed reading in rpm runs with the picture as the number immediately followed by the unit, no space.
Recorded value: 1500rpm
